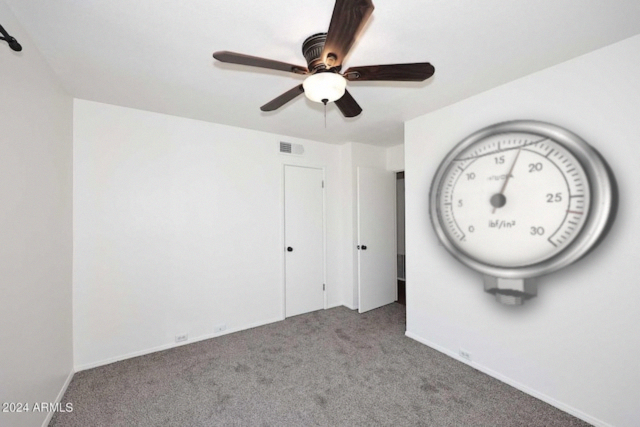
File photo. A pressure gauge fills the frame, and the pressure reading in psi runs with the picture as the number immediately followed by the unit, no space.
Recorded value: 17.5psi
